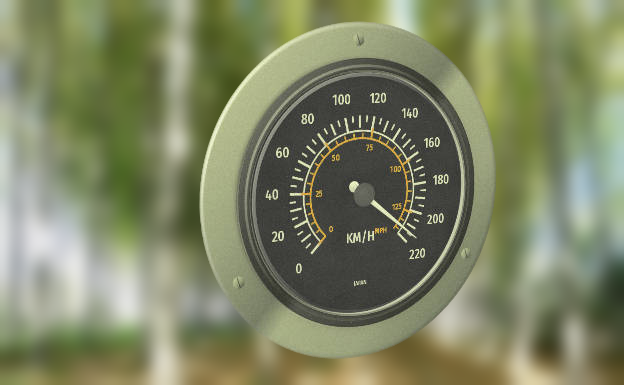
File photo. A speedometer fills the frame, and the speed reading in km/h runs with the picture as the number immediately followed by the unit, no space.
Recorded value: 215km/h
